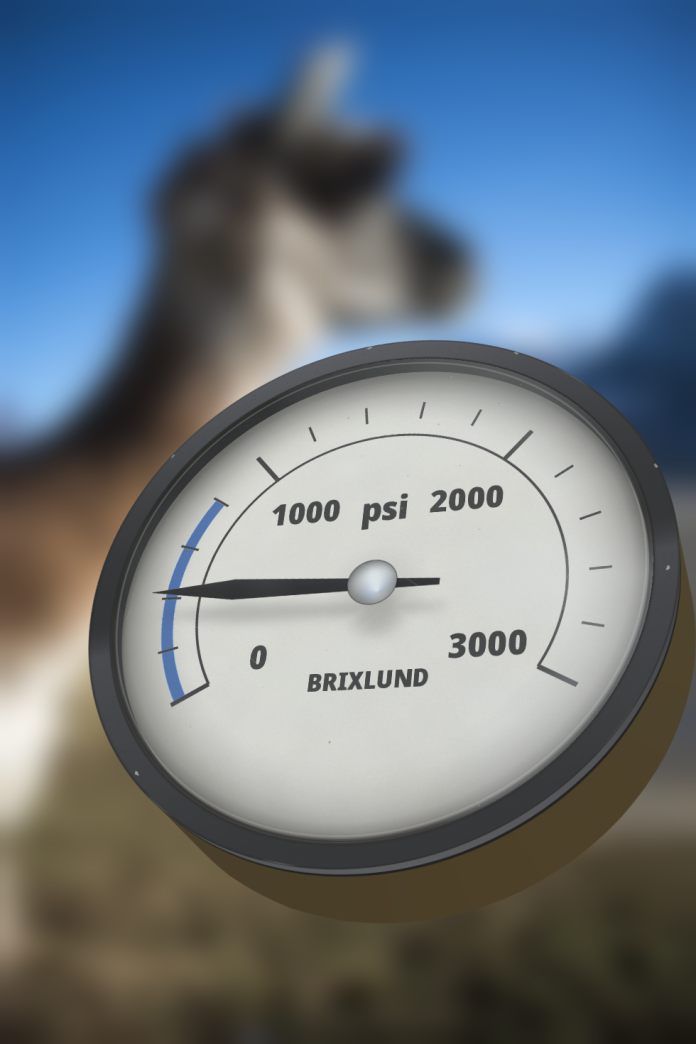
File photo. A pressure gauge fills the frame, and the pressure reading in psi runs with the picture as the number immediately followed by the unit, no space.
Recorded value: 400psi
